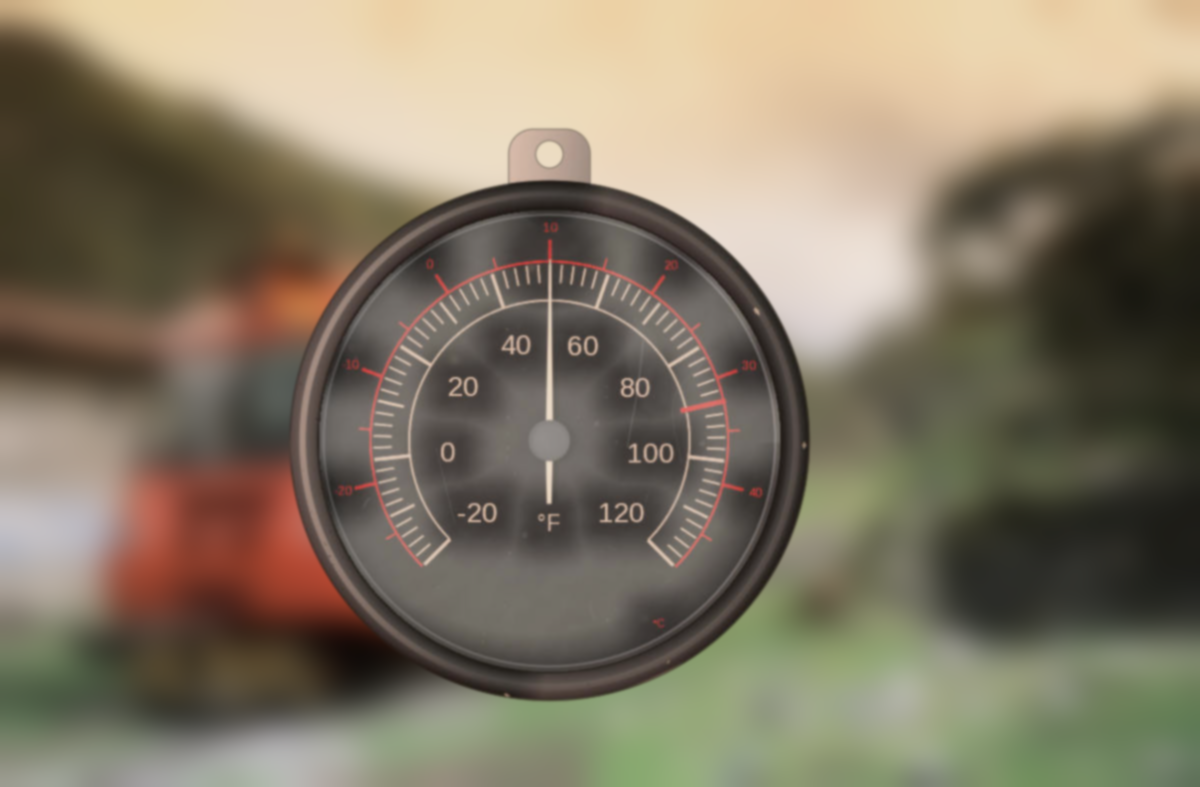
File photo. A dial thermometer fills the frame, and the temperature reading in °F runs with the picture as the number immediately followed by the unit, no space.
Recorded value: 50°F
